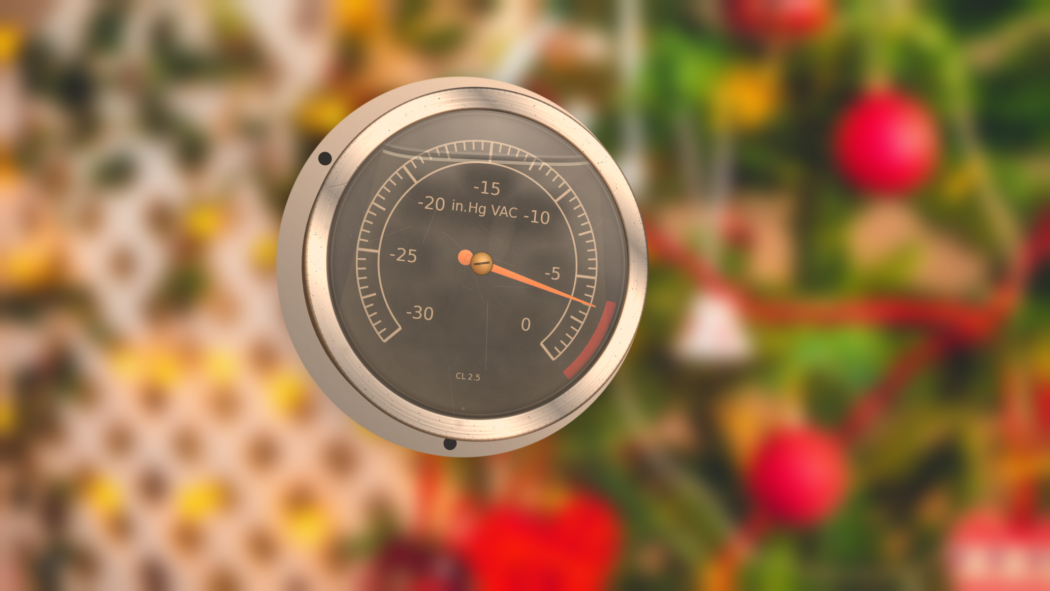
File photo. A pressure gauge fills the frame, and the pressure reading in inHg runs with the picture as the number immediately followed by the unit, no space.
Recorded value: -3.5inHg
